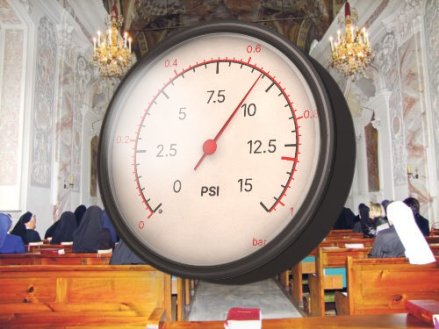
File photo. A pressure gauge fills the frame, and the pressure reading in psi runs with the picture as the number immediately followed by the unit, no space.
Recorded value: 9.5psi
